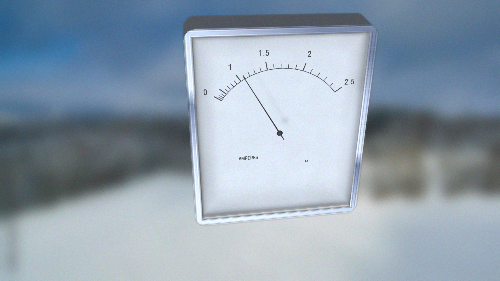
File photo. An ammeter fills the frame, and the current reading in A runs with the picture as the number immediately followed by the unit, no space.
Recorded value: 1.1A
